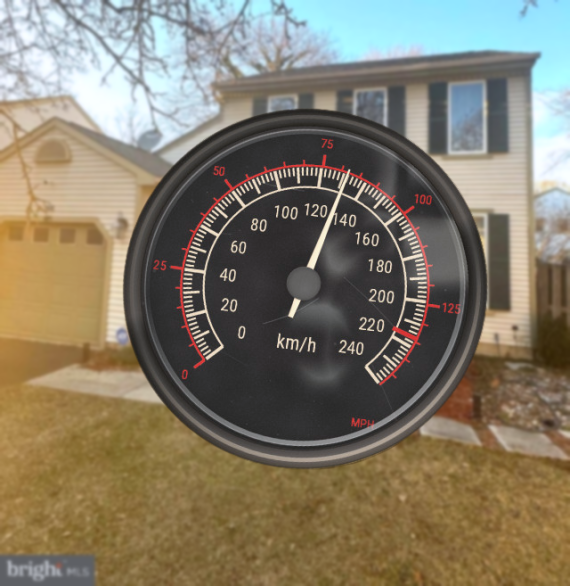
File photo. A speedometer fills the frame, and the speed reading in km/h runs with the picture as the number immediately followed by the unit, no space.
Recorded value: 132km/h
